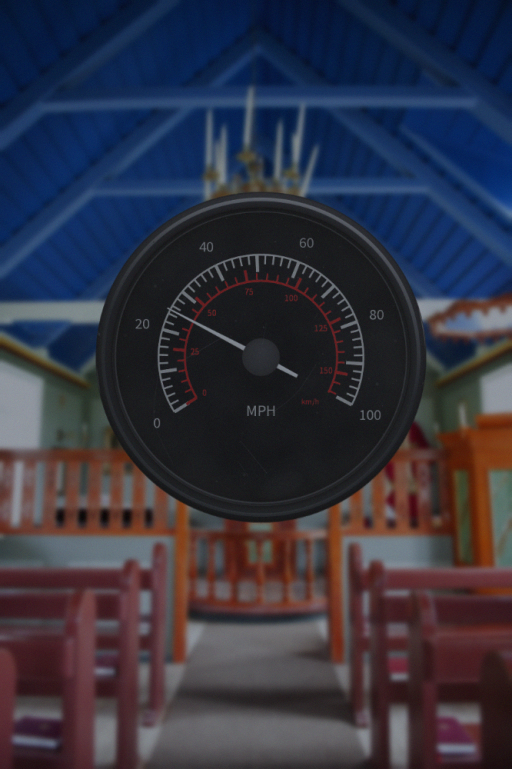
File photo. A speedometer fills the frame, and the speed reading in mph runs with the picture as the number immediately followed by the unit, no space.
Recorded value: 25mph
